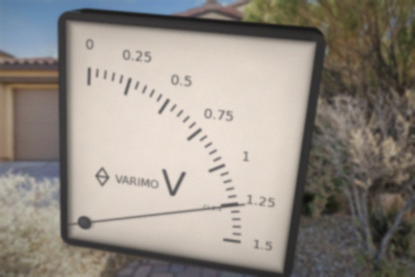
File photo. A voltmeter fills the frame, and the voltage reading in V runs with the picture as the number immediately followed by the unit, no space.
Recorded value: 1.25V
